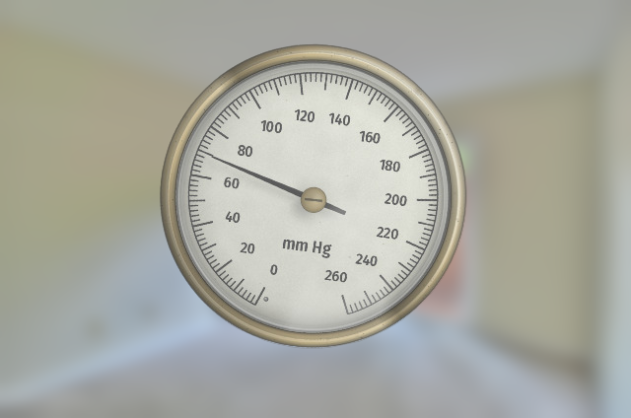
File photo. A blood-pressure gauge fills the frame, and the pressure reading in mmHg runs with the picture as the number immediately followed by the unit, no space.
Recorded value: 70mmHg
